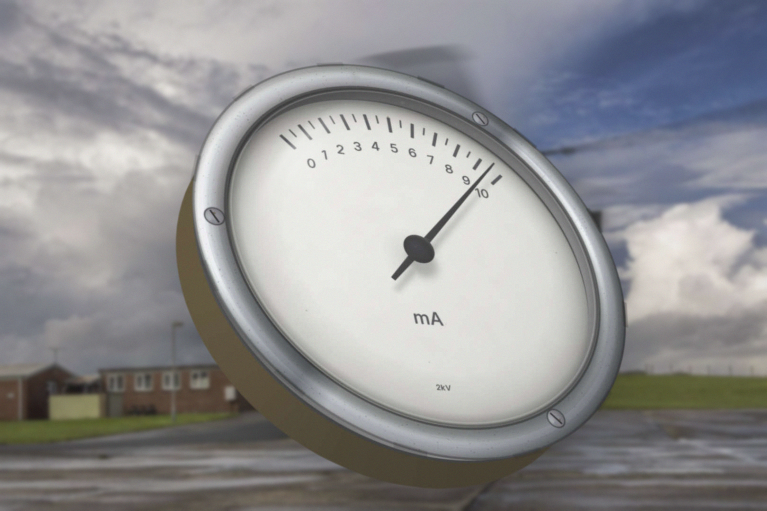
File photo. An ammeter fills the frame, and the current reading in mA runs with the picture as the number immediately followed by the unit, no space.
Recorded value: 9.5mA
